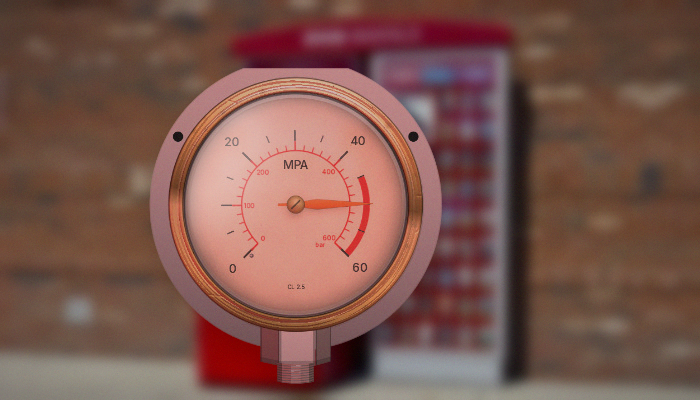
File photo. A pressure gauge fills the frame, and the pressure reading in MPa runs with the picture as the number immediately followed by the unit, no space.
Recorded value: 50MPa
